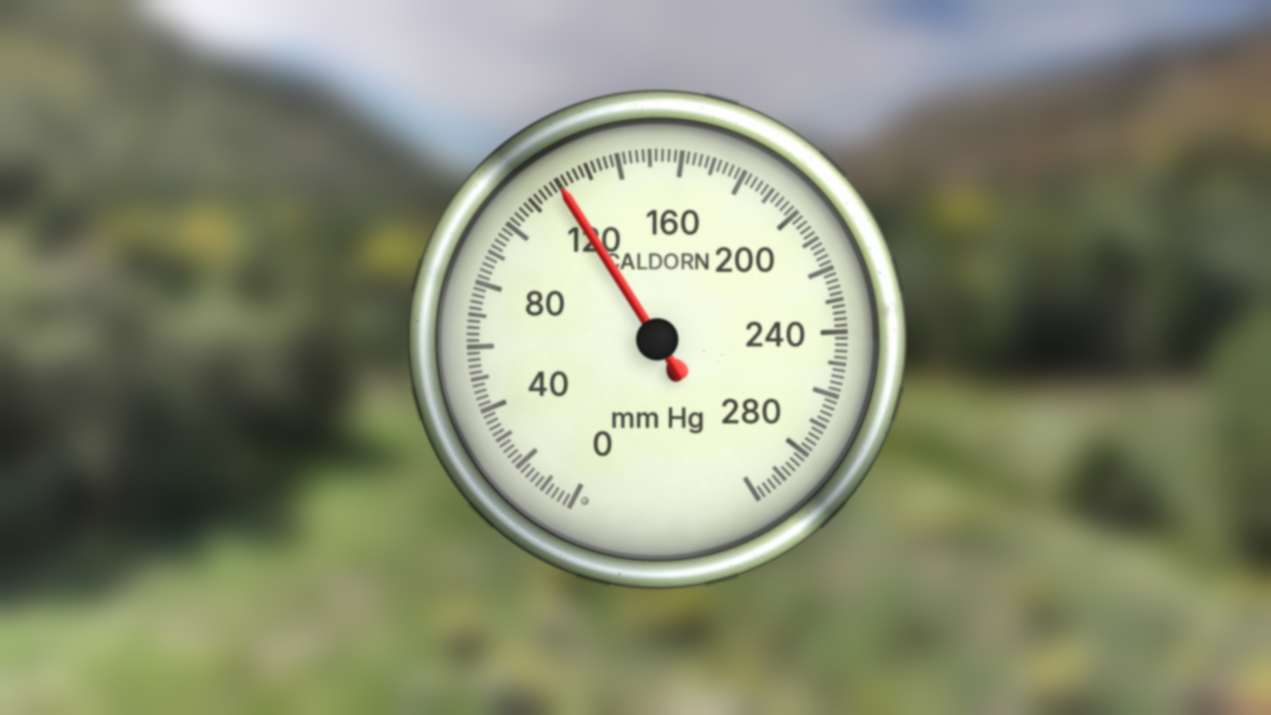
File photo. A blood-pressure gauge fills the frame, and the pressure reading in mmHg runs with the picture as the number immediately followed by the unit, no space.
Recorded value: 120mmHg
